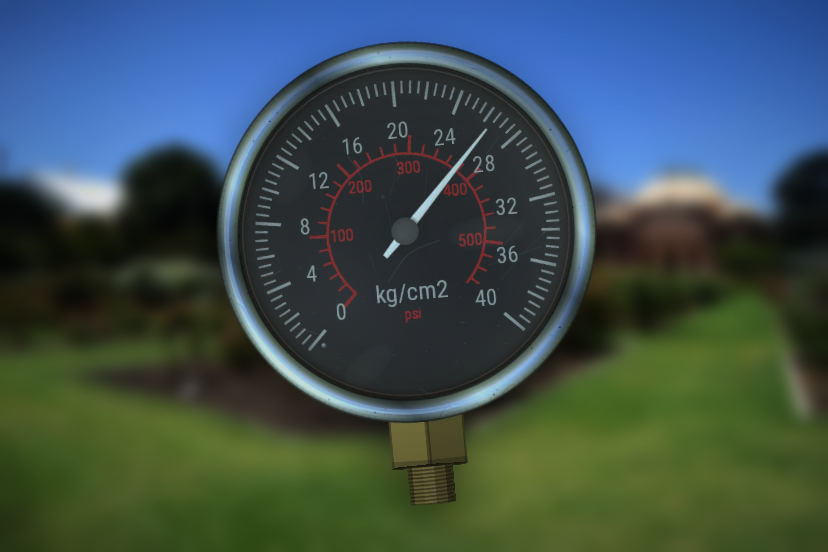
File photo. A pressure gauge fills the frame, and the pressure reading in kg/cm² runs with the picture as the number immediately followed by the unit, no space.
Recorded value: 26.5kg/cm²
